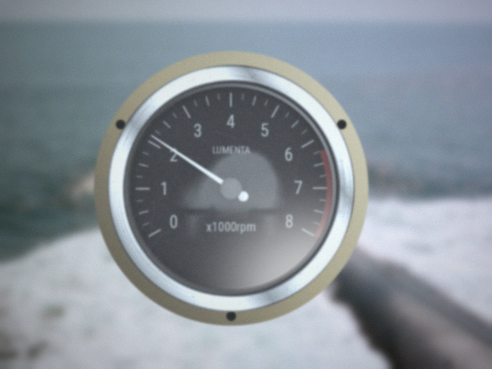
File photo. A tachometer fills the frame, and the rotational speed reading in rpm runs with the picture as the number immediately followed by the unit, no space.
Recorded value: 2125rpm
